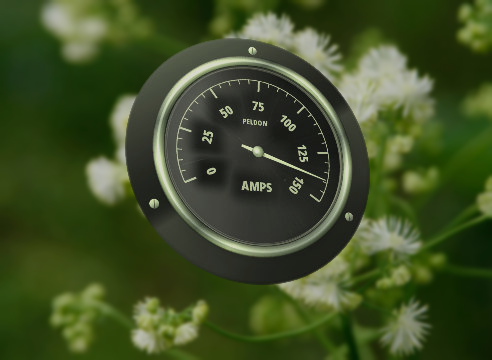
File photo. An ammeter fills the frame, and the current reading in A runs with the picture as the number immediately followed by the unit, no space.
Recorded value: 140A
